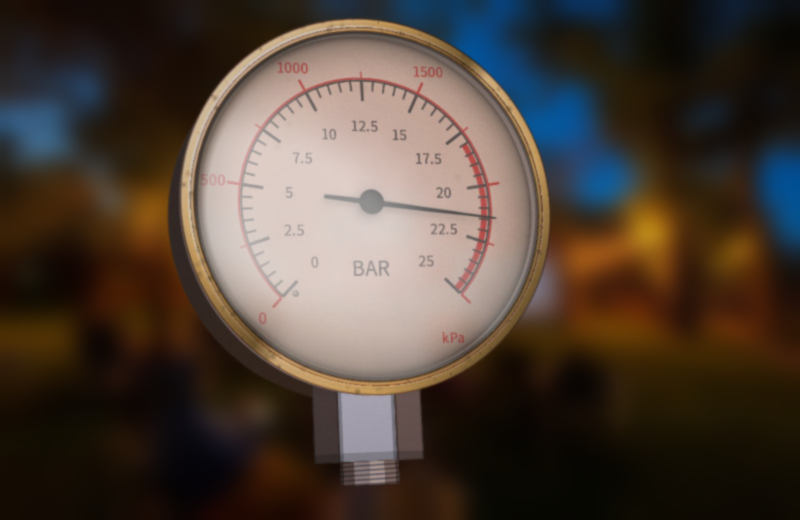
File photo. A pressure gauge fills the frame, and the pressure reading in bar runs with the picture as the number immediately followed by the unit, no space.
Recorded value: 21.5bar
